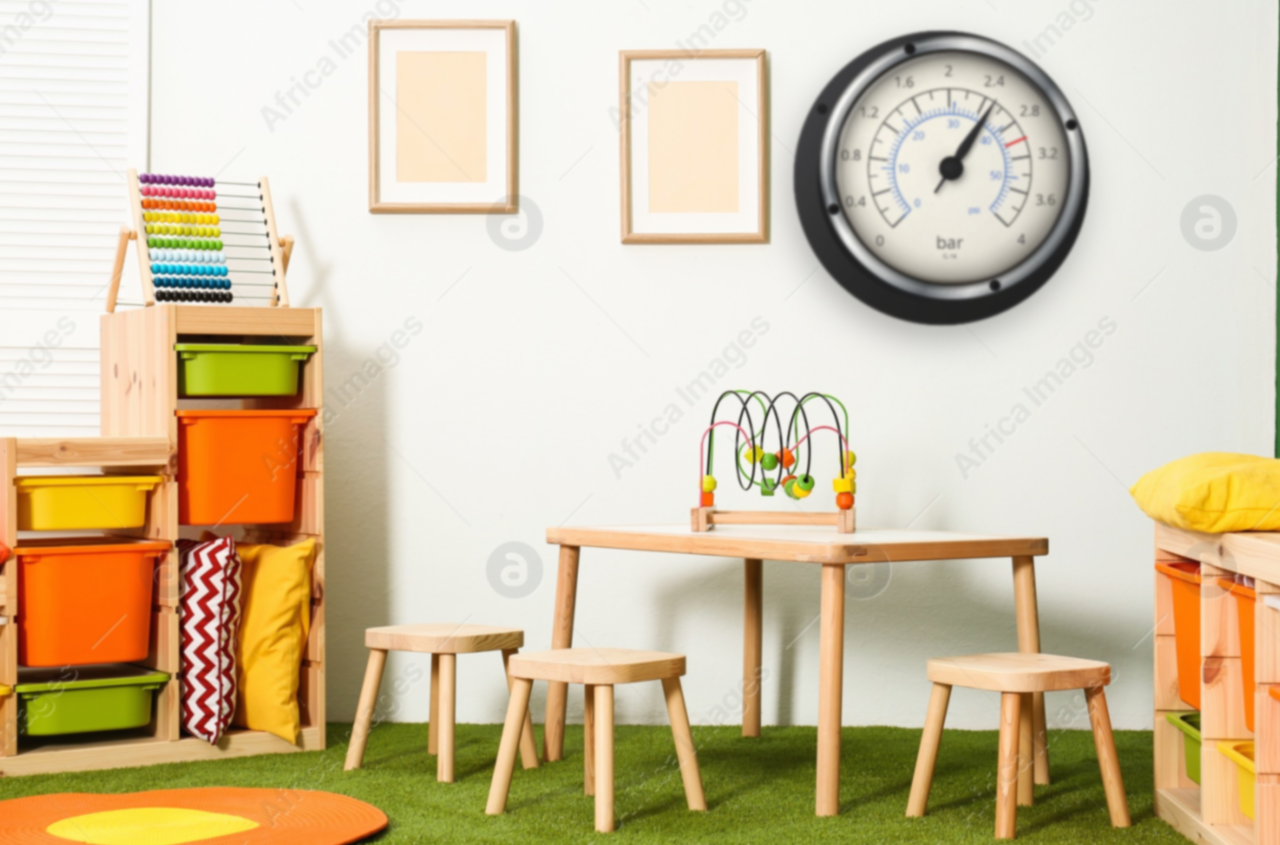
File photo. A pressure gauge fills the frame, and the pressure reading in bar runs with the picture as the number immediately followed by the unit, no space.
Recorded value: 2.5bar
